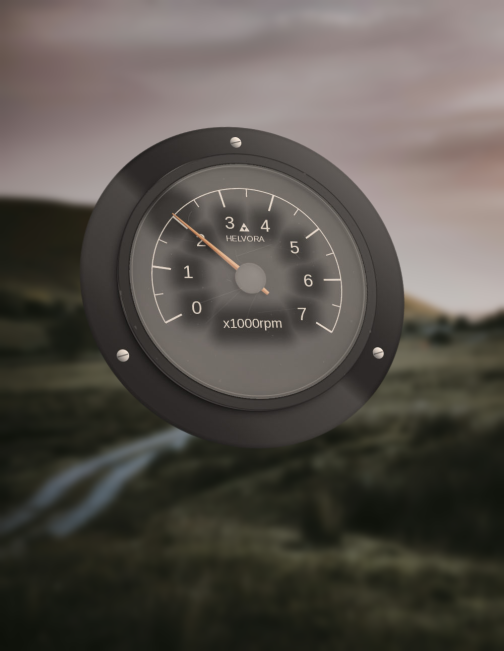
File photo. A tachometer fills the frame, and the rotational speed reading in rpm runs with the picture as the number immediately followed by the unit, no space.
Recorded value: 2000rpm
